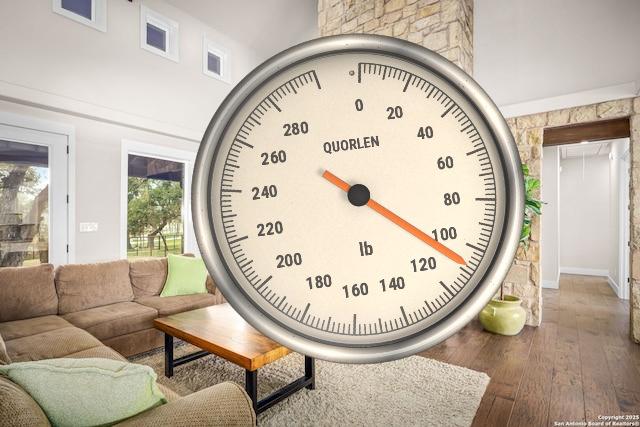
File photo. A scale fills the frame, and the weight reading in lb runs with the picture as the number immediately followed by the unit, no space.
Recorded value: 108lb
